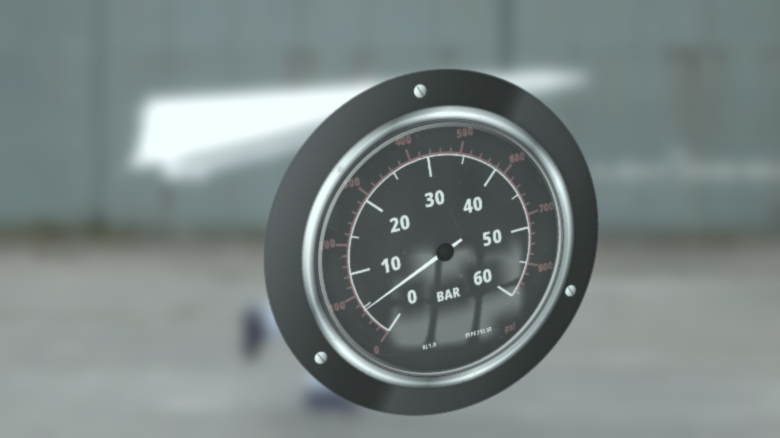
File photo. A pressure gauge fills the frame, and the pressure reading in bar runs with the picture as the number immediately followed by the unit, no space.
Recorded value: 5bar
